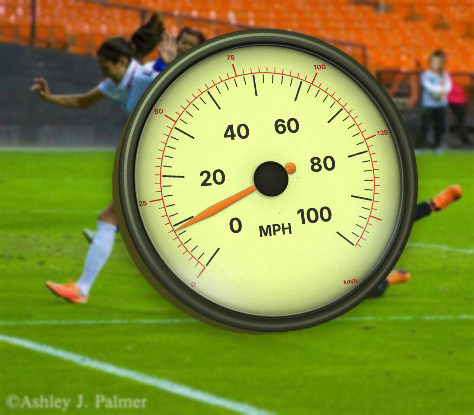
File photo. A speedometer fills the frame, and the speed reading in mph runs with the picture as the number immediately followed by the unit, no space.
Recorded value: 9mph
